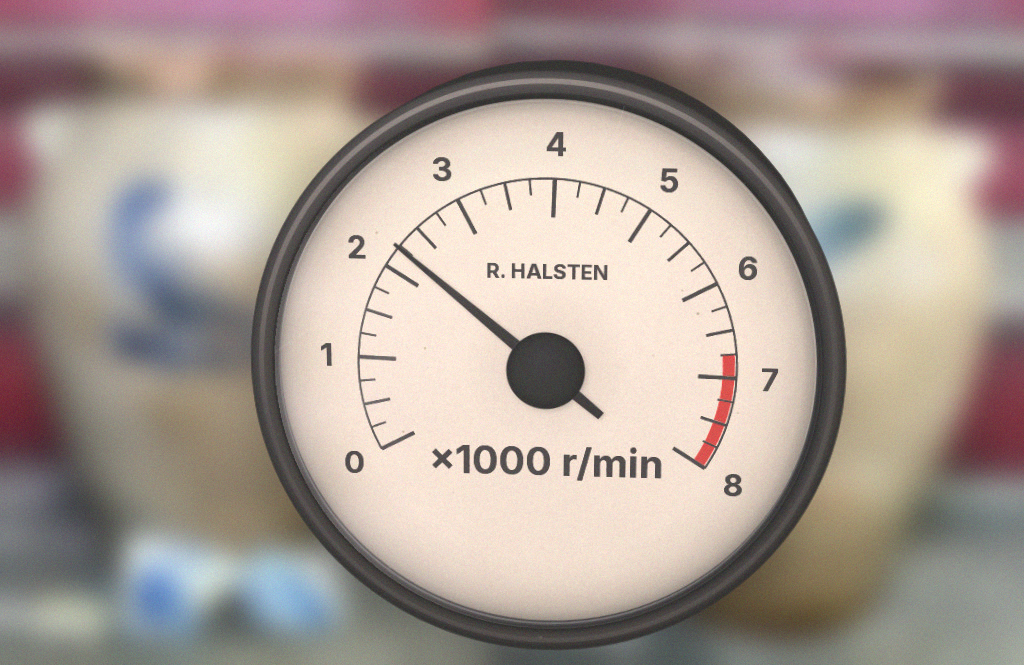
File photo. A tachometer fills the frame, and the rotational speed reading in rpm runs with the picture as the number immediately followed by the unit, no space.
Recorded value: 2250rpm
